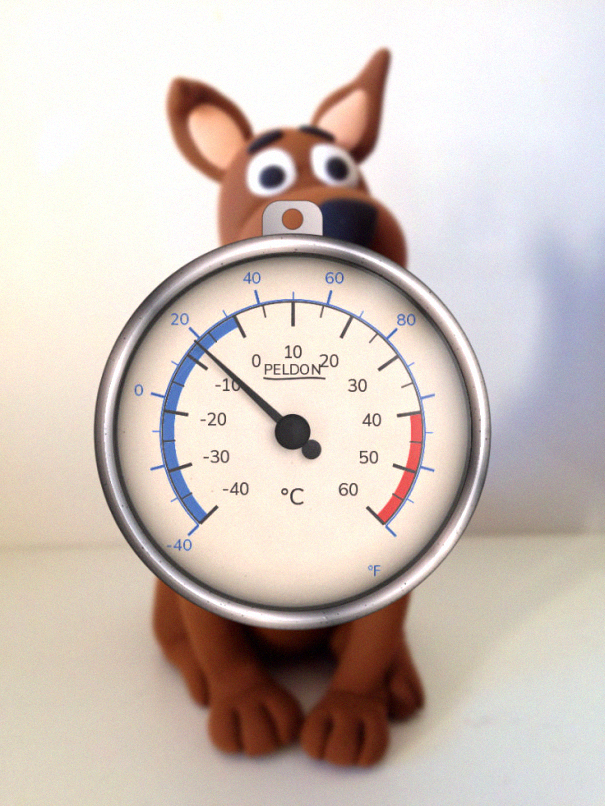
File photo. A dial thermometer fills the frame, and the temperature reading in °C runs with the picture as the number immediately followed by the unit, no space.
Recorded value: -7.5°C
